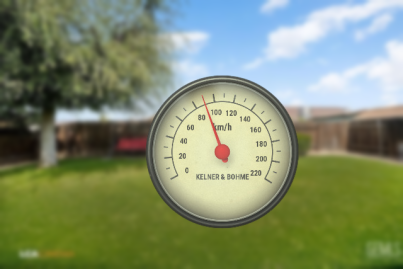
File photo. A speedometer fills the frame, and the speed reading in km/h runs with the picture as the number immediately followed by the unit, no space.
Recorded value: 90km/h
